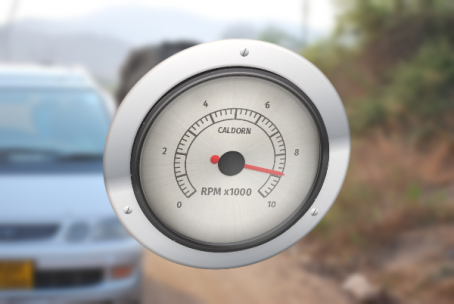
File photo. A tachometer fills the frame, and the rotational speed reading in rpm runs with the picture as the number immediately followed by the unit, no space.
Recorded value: 8800rpm
